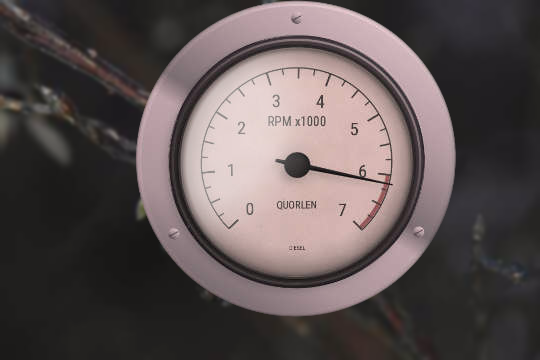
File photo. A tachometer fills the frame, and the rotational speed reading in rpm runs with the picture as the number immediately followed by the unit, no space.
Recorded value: 6125rpm
